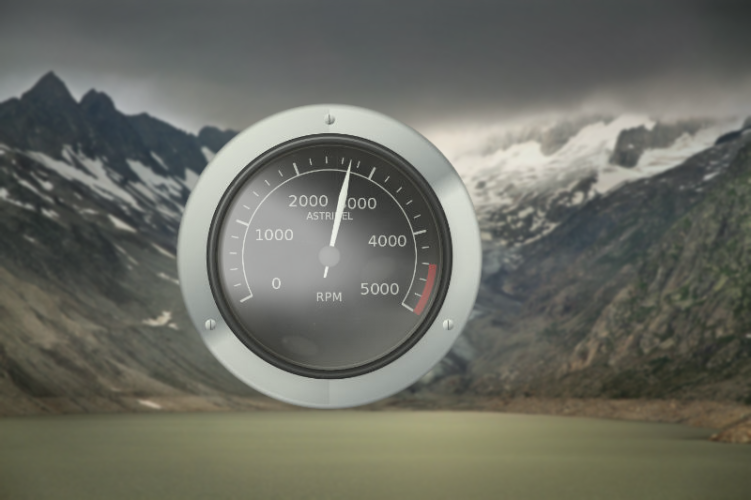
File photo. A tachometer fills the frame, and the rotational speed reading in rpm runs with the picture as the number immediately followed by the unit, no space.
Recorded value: 2700rpm
